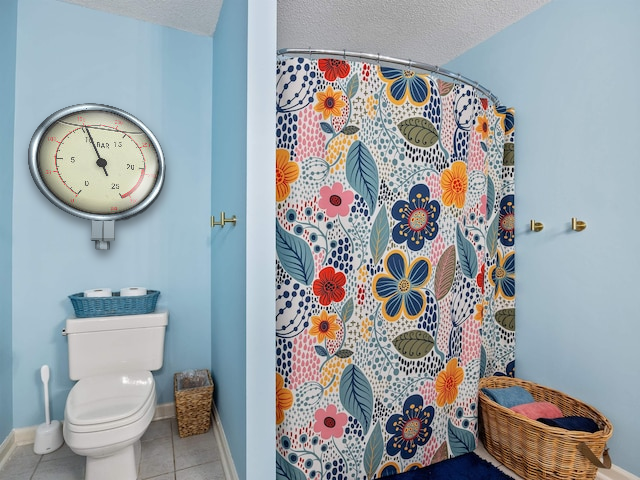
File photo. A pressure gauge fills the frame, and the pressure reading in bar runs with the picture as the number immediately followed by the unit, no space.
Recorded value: 10.5bar
